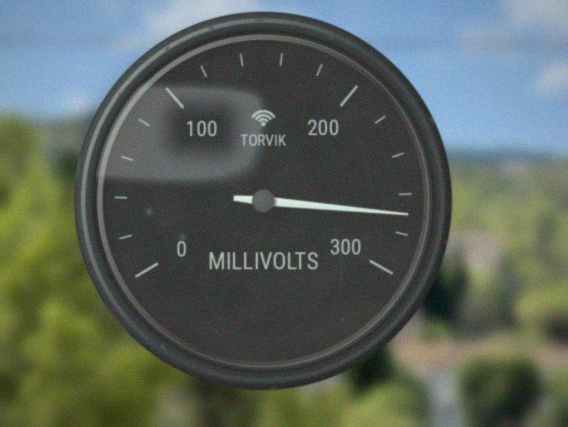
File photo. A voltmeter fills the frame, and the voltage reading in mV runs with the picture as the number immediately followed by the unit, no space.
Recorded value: 270mV
